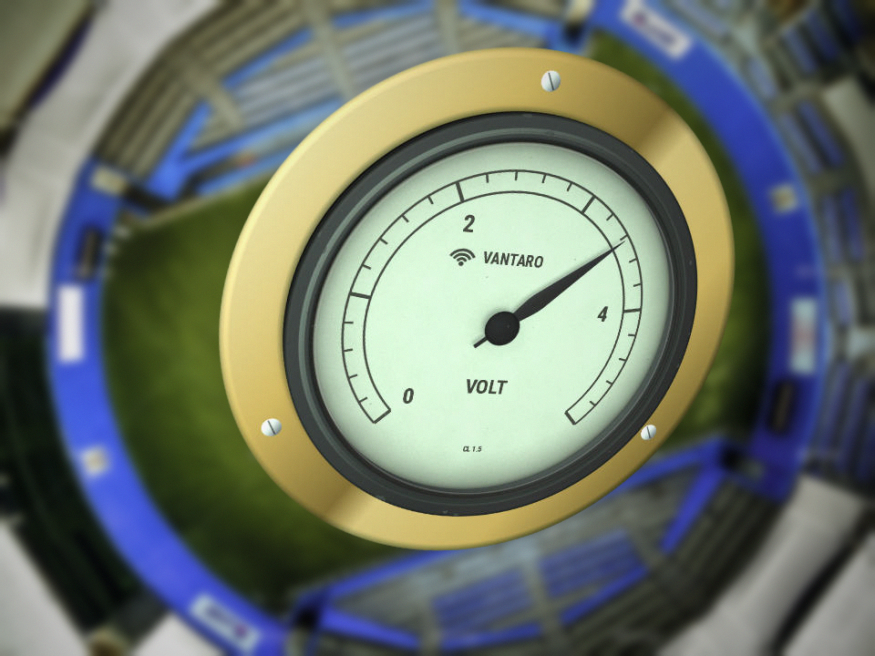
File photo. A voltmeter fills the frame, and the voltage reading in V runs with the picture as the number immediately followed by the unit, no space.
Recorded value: 3.4V
